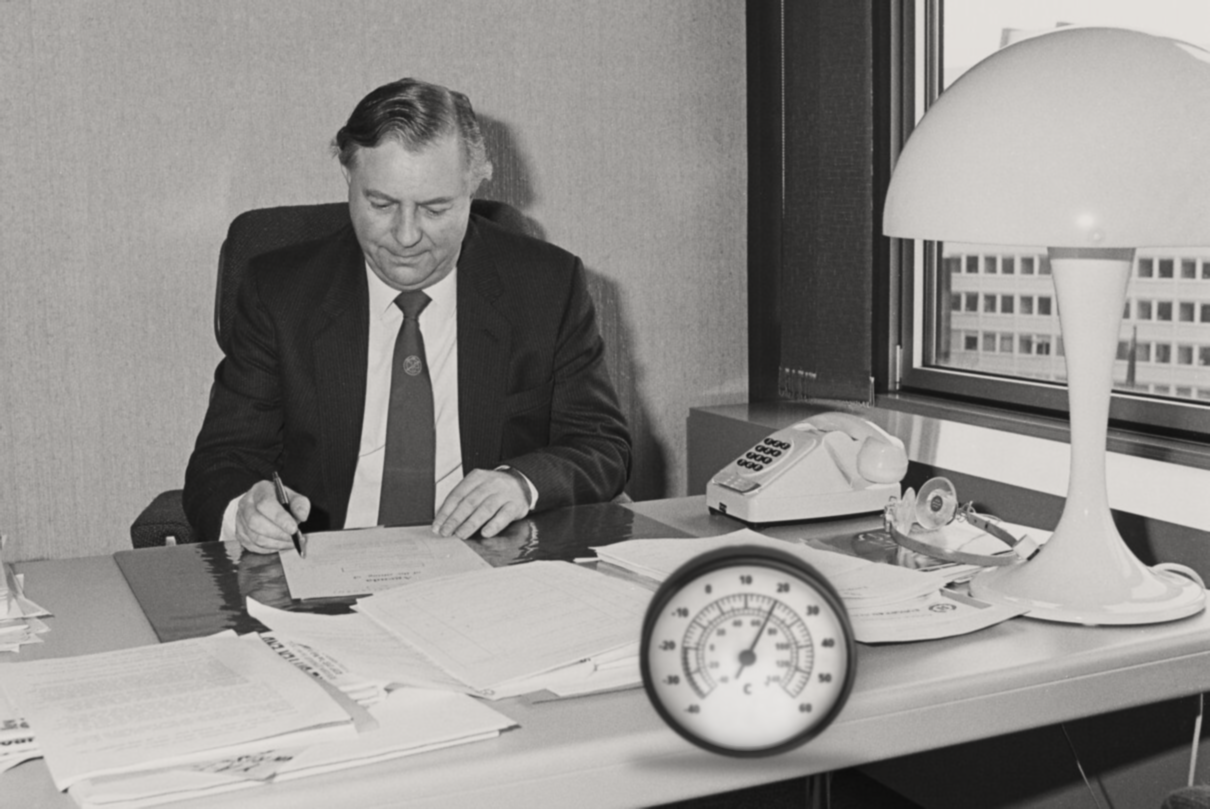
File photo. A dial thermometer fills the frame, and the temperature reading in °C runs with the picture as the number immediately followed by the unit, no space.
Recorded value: 20°C
